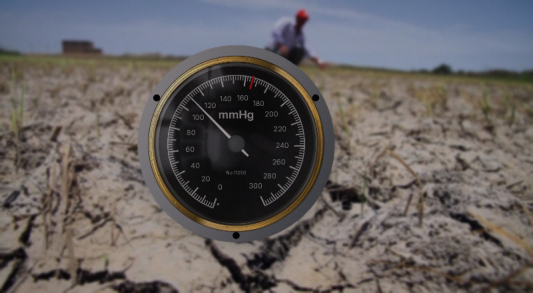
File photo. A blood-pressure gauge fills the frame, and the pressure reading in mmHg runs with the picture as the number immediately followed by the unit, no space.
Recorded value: 110mmHg
